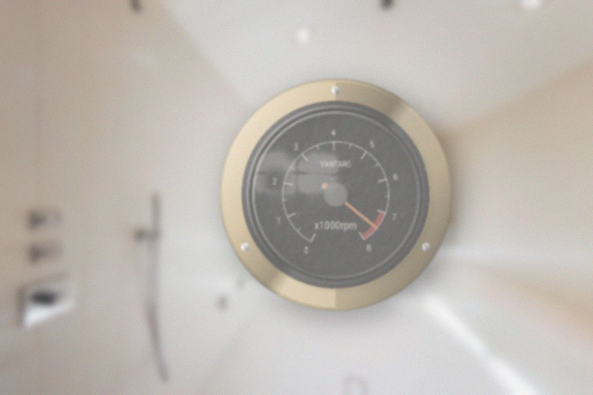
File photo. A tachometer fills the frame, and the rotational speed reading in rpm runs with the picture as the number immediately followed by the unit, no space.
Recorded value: 7500rpm
